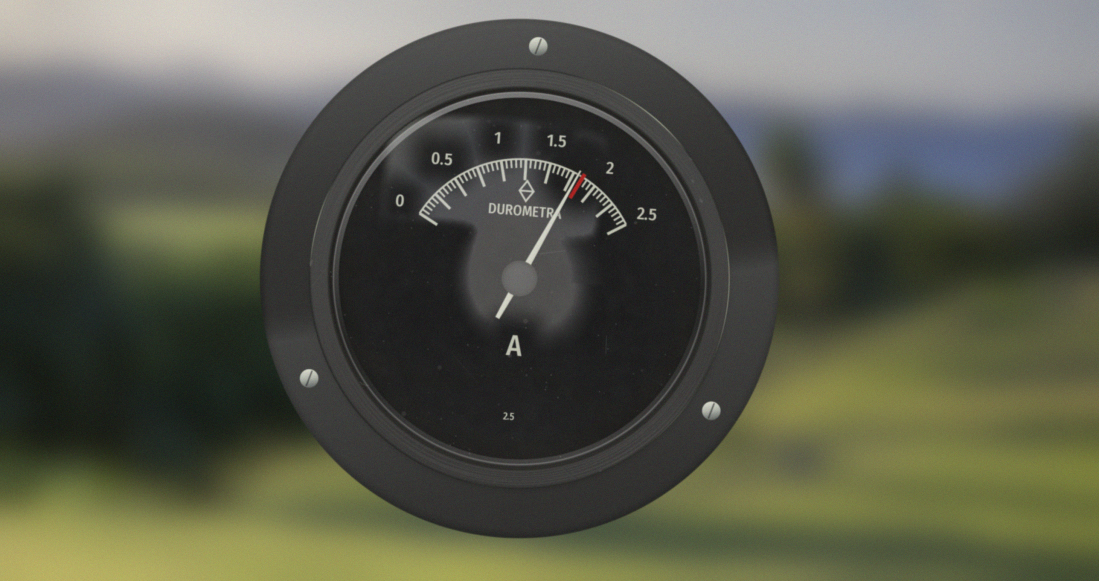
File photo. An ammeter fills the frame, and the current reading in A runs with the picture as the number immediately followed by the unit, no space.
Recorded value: 1.8A
